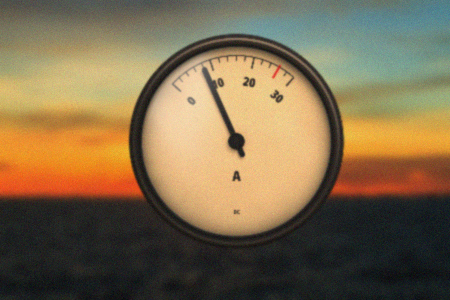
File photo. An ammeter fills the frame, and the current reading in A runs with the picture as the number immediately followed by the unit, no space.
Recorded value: 8A
